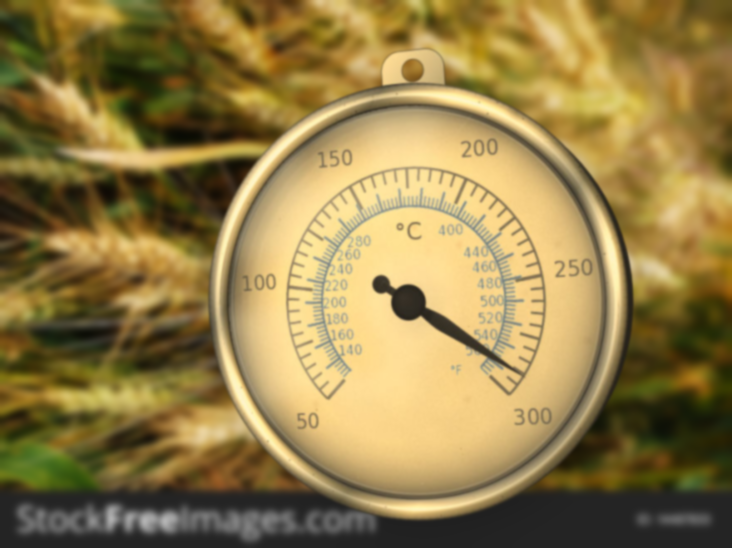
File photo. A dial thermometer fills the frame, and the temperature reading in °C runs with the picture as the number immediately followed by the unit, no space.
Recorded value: 290°C
